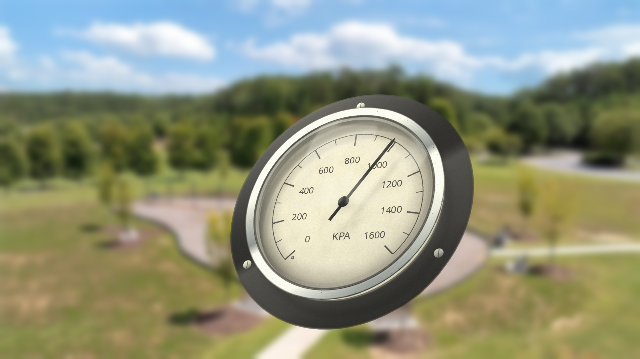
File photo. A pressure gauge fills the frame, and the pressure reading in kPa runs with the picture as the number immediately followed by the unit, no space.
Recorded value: 1000kPa
